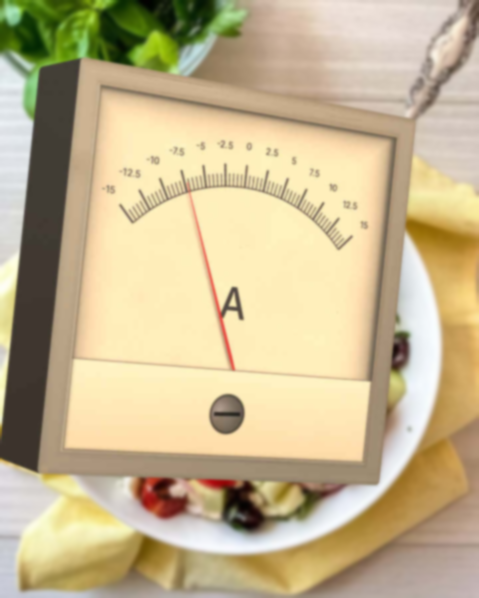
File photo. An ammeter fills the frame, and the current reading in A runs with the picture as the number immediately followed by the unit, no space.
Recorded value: -7.5A
